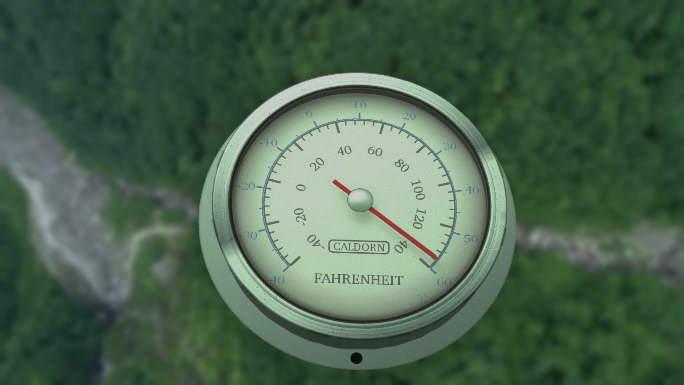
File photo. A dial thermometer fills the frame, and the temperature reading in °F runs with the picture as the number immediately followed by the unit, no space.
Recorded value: 136°F
